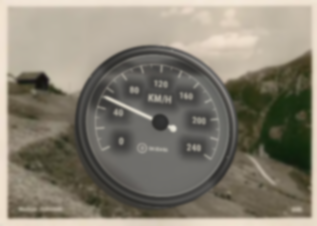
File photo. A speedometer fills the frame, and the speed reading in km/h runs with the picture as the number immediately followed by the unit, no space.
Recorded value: 50km/h
